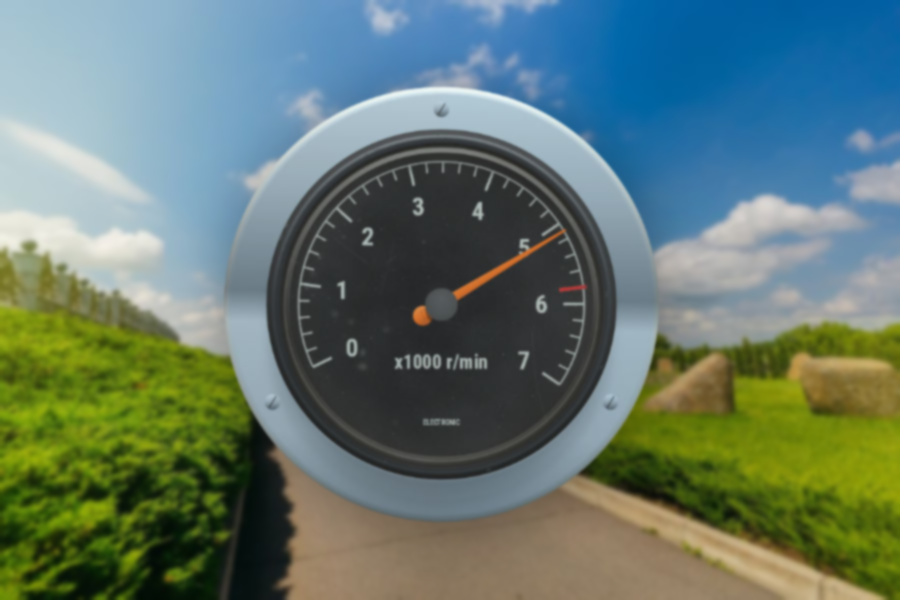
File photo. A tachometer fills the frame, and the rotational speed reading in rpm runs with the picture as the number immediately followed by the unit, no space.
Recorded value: 5100rpm
